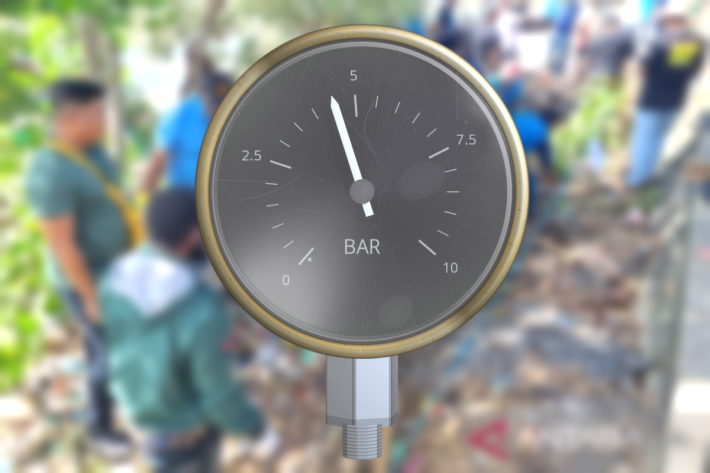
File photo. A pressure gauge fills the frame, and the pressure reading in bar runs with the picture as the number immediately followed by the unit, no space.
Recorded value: 4.5bar
